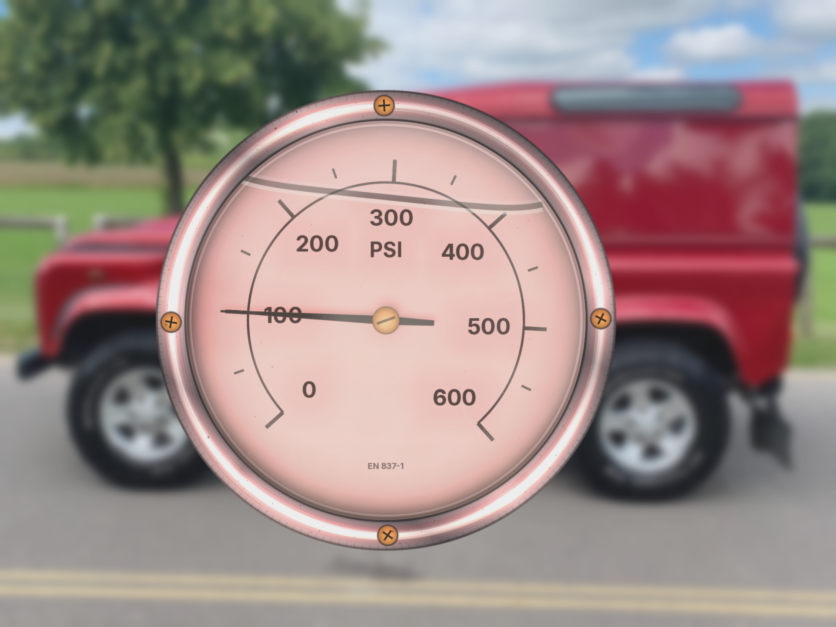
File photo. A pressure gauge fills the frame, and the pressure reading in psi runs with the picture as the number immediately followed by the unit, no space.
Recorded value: 100psi
